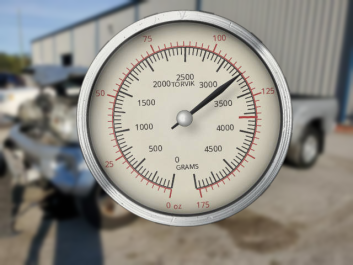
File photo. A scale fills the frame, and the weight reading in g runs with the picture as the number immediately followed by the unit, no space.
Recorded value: 3250g
